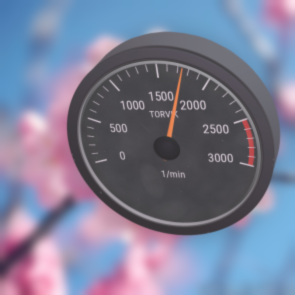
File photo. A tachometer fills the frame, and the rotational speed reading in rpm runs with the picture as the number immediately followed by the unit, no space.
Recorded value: 1750rpm
